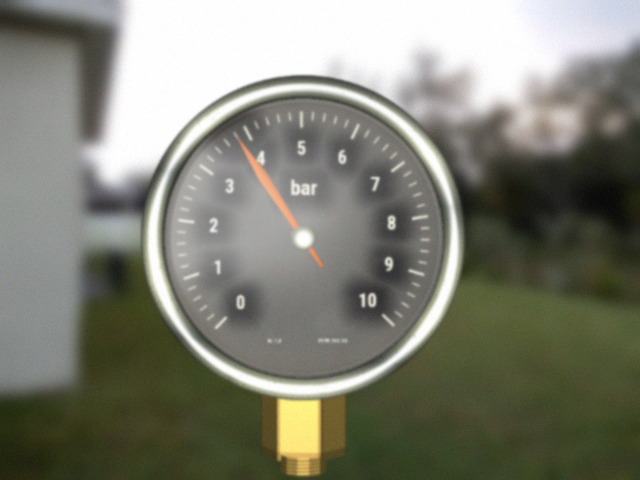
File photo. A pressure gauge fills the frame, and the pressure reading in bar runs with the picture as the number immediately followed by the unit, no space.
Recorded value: 3.8bar
